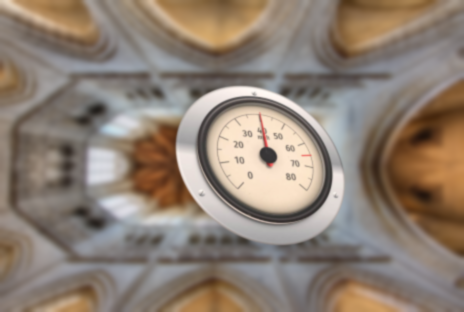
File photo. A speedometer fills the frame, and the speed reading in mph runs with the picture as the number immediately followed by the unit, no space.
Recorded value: 40mph
